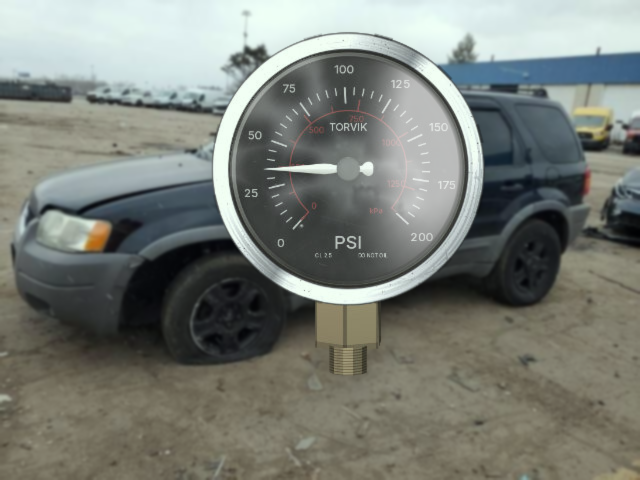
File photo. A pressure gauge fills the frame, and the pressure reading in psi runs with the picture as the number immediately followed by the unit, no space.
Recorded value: 35psi
